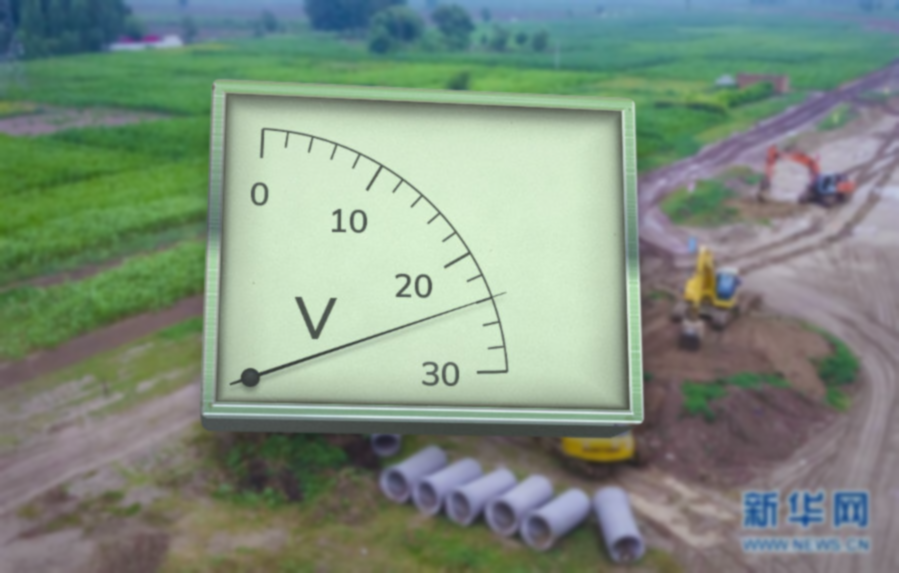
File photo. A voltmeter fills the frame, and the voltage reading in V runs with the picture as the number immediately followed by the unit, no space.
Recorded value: 24V
